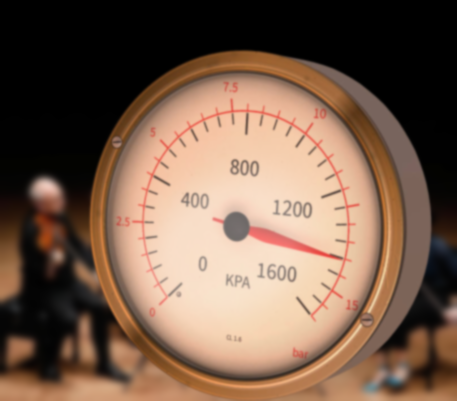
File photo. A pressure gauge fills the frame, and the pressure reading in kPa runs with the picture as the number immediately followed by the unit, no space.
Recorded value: 1400kPa
